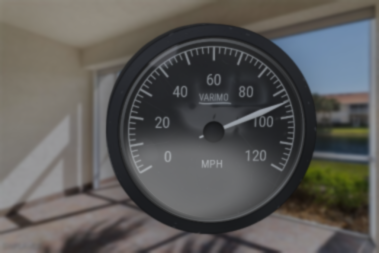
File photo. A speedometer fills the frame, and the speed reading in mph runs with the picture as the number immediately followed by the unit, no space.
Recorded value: 94mph
